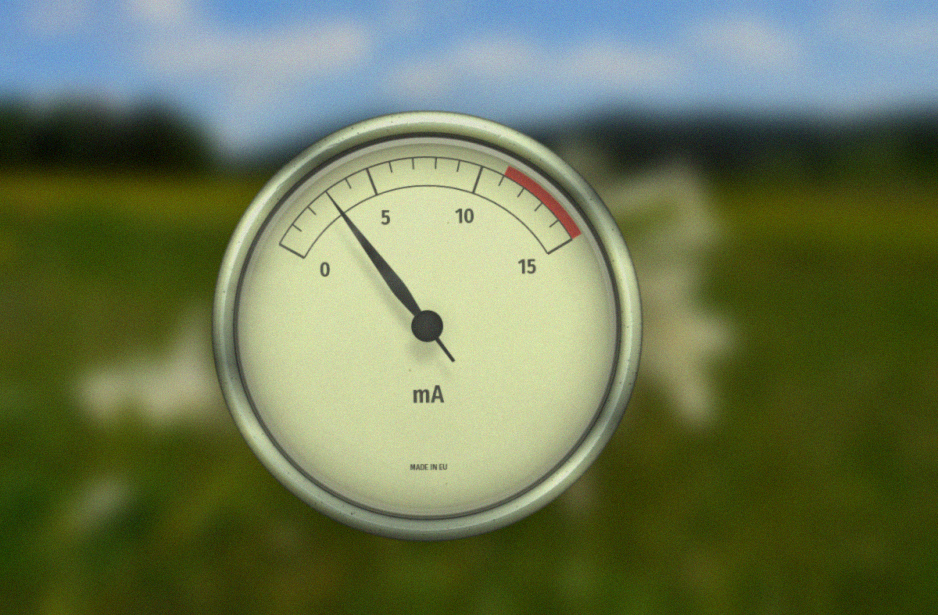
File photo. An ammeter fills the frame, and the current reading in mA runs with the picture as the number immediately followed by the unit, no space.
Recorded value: 3mA
